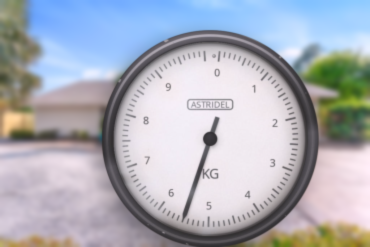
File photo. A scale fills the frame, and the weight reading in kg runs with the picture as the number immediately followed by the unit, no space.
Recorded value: 5.5kg
